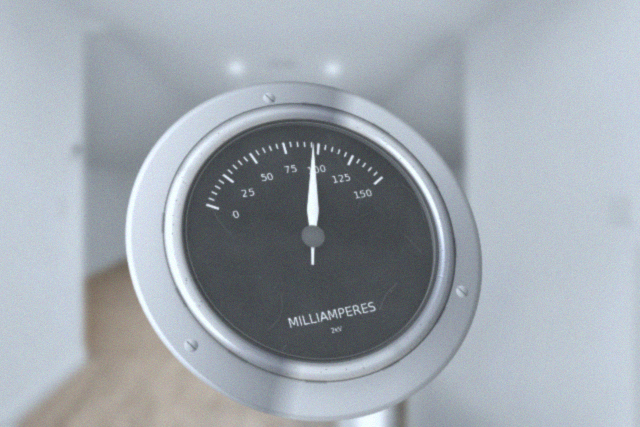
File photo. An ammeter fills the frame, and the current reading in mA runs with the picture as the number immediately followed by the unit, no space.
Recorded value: 95mA
